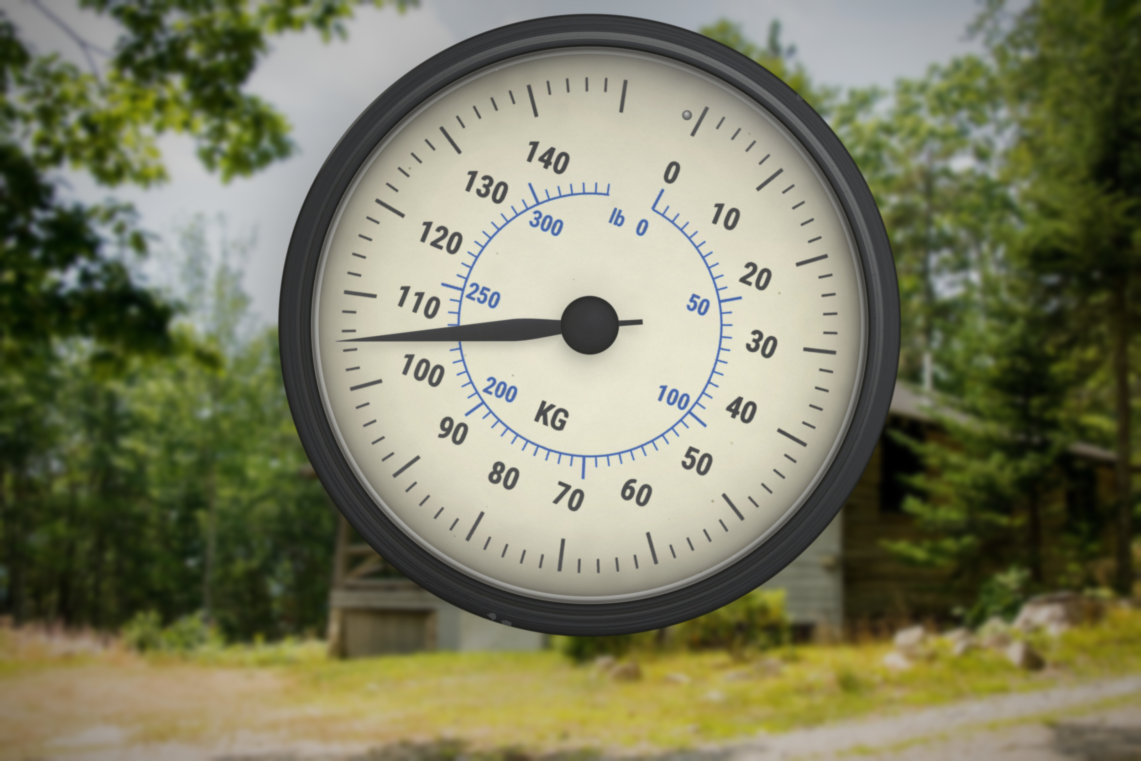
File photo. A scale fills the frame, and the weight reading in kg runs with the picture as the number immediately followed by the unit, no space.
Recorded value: 105kg
